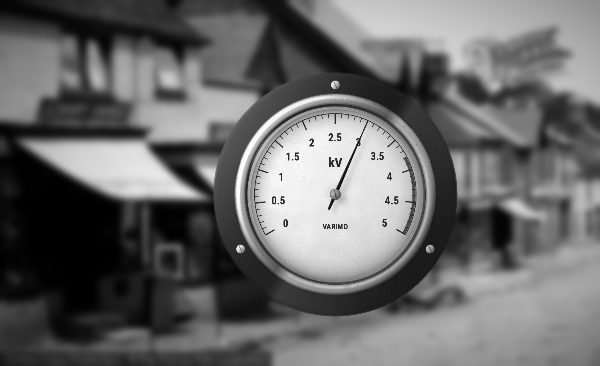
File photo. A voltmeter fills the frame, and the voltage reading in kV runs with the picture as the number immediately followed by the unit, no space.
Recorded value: 3kV
